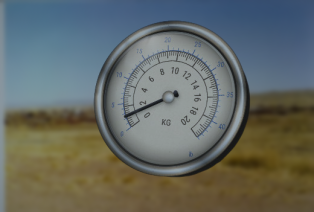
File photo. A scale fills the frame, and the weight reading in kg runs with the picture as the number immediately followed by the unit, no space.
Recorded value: 1kg
